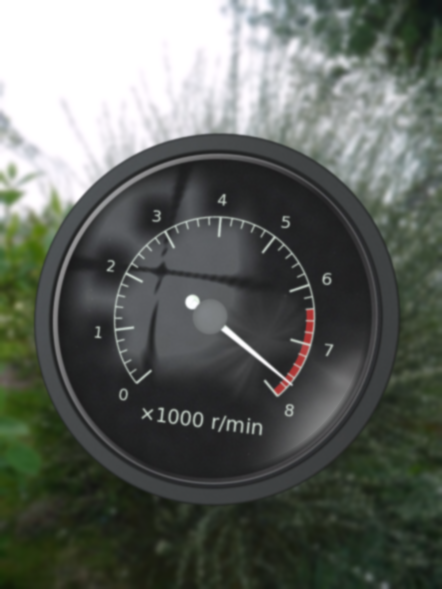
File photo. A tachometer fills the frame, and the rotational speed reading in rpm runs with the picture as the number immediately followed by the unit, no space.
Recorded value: 7700rpm
